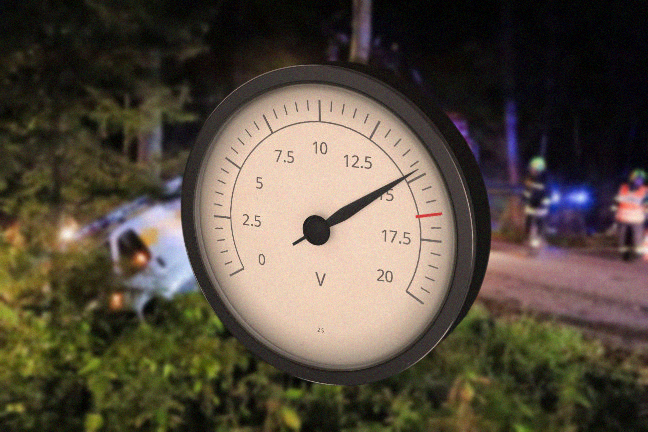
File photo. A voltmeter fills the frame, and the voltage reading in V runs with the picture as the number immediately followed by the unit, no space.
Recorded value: 14.75V
